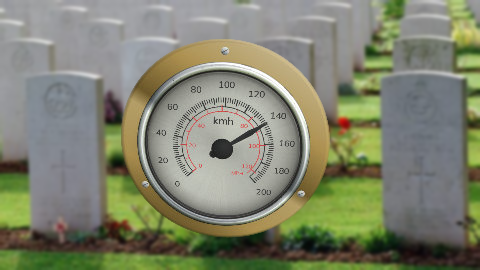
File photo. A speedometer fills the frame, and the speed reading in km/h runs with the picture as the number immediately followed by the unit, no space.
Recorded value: 140km/h
